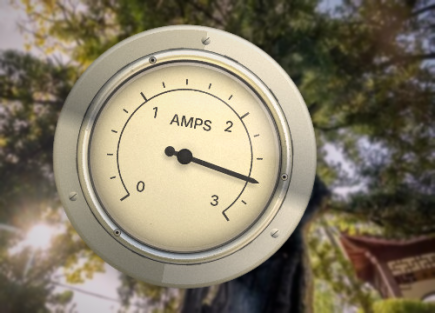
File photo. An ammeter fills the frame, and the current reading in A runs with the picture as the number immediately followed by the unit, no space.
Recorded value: 2.6A
